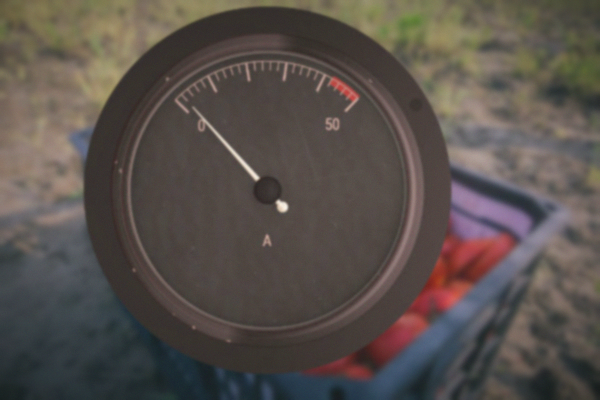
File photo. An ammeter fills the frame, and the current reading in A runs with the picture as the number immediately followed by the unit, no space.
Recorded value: 2A
